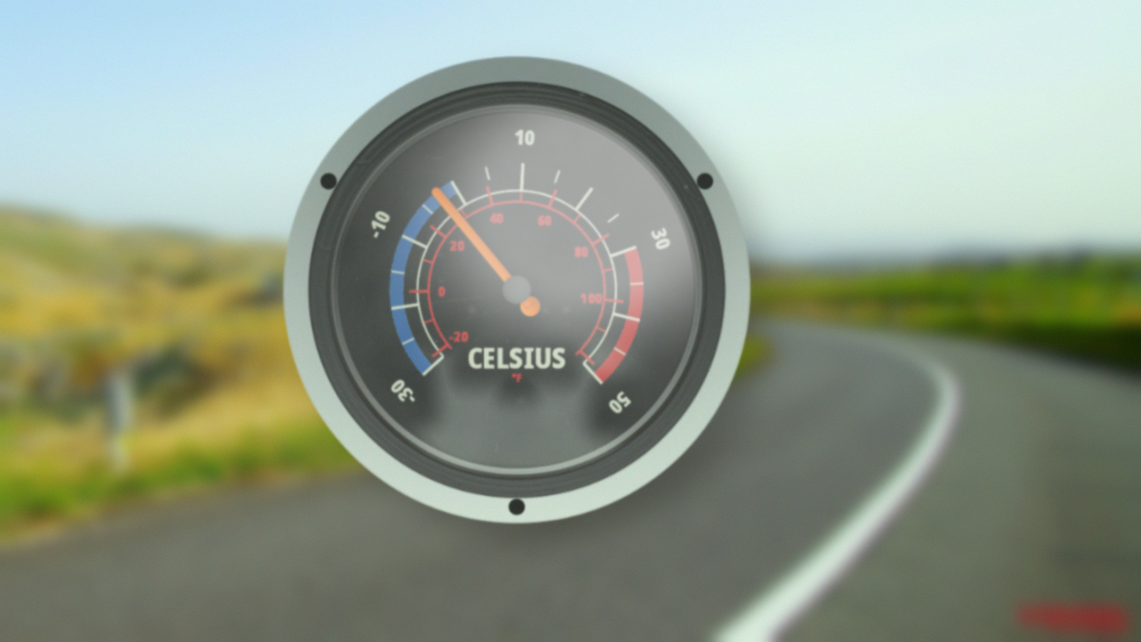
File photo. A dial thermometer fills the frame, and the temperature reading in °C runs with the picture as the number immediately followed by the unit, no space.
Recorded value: -2.5°C
